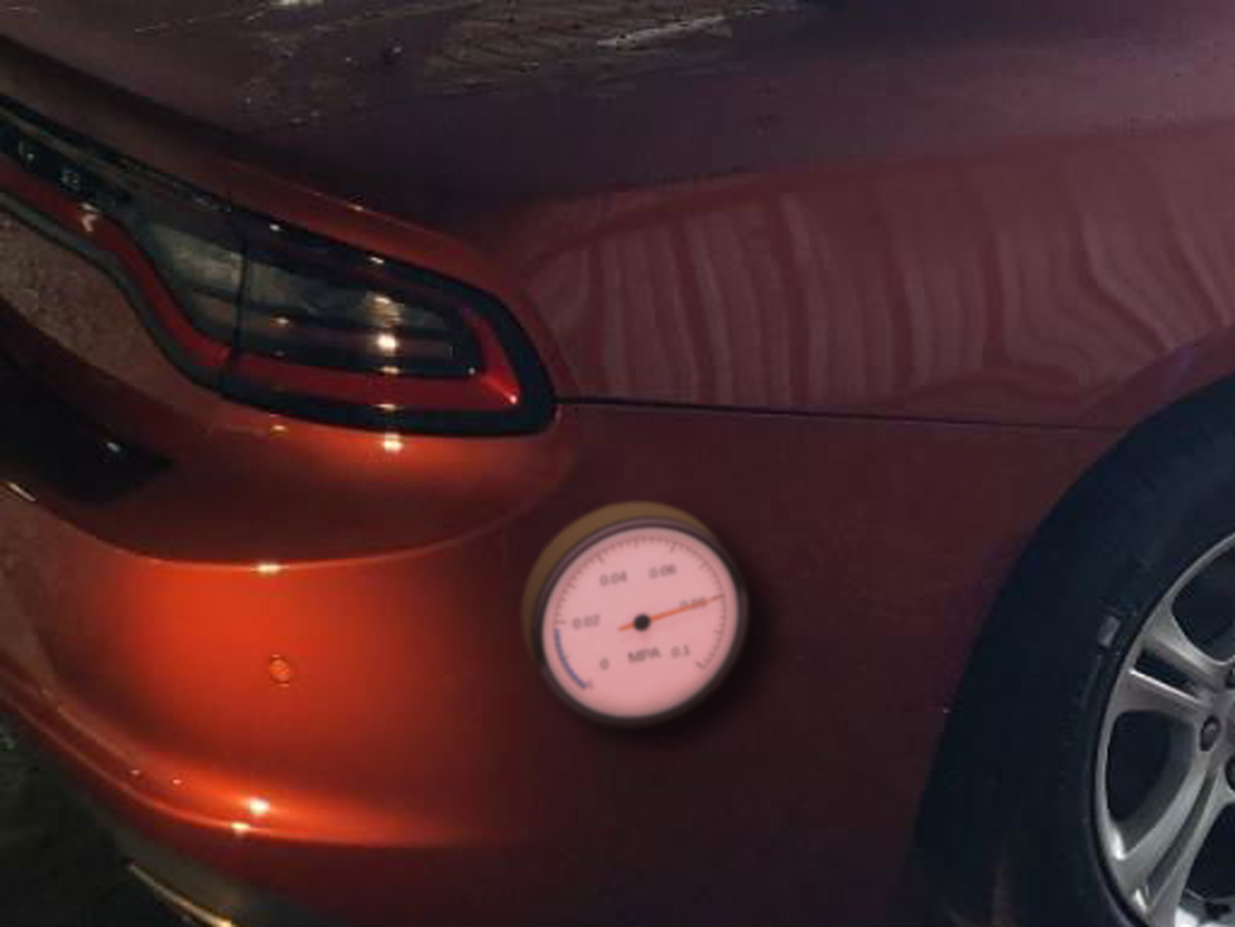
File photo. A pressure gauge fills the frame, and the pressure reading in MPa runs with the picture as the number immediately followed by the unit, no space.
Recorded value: 0.08MPa
